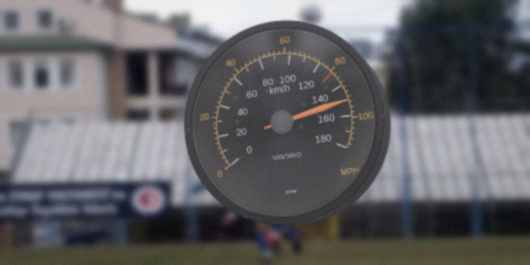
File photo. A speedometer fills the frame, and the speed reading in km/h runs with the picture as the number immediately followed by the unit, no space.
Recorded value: 150km/h
